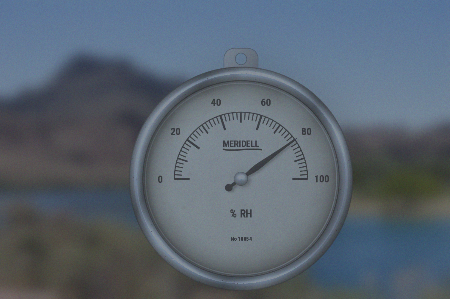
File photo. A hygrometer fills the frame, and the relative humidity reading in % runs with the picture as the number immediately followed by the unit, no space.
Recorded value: 80%
